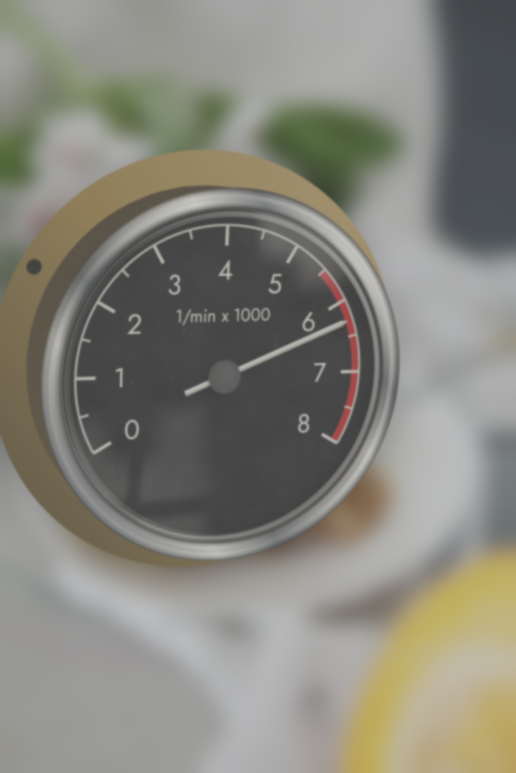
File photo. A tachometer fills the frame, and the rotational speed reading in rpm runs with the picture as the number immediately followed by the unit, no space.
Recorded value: 6250rpm
